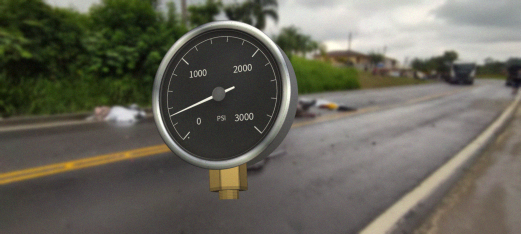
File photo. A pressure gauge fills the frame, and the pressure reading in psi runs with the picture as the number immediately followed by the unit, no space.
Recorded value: 300psi
